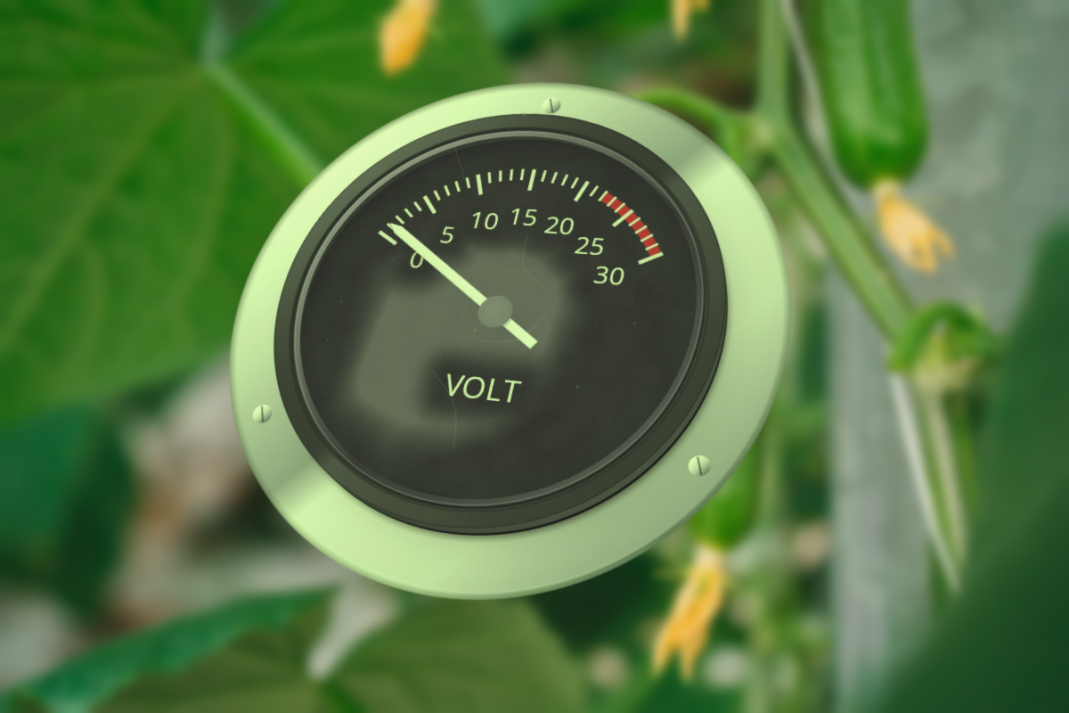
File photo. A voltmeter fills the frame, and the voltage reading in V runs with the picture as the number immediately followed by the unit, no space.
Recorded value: 1V
